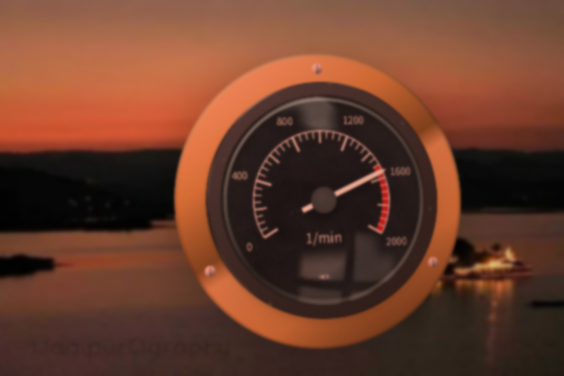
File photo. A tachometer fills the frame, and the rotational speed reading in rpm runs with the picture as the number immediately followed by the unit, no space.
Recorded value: 1550rpm
